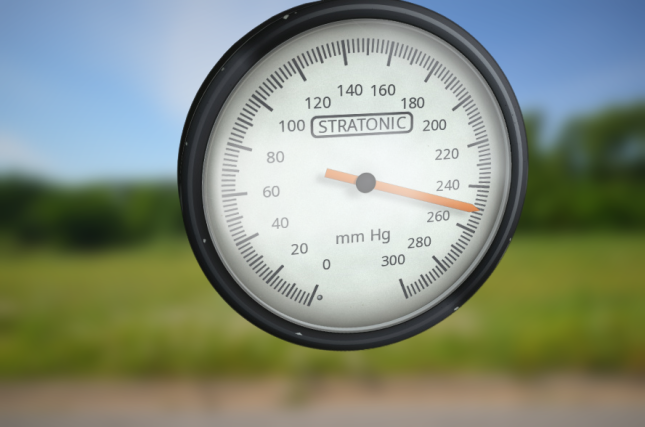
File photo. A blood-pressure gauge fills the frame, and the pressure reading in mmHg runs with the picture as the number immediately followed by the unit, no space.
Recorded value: 250mmHg
